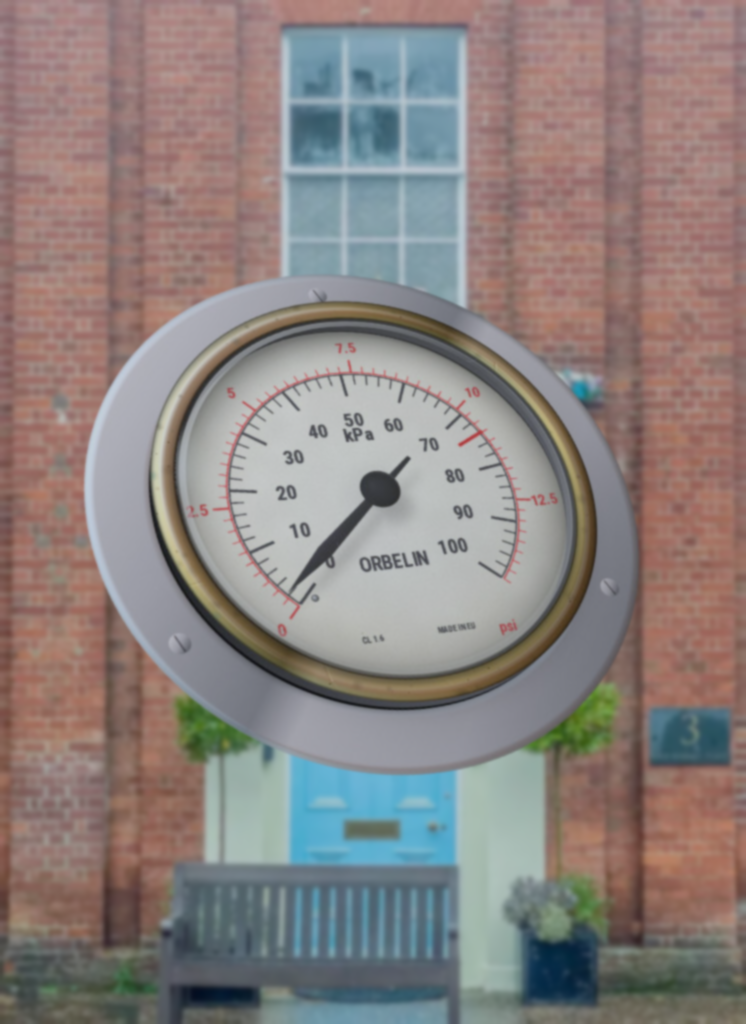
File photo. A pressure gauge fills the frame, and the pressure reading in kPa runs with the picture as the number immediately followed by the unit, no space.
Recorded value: 2kPa
